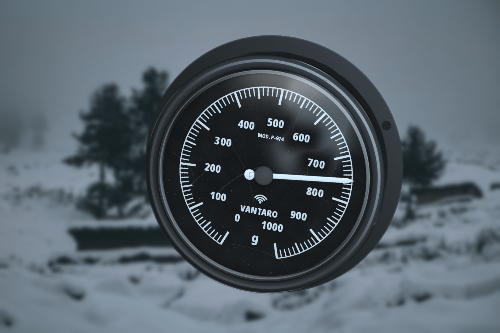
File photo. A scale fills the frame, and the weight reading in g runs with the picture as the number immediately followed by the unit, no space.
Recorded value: 750g
